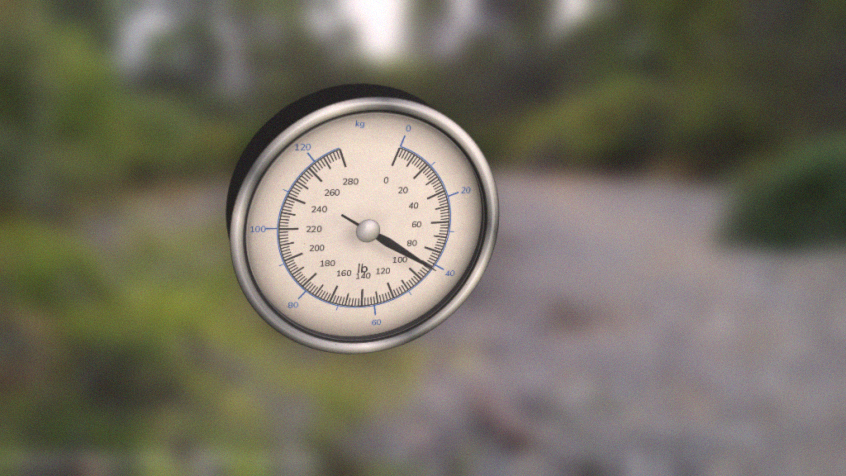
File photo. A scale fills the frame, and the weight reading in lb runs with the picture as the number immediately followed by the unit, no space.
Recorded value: 90lb
